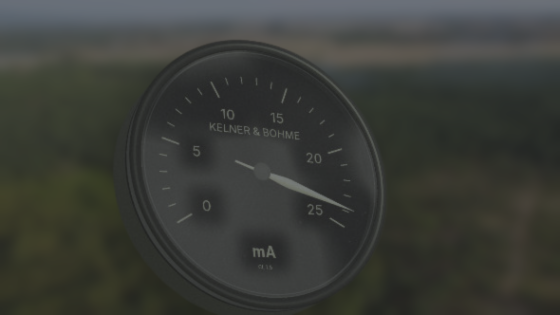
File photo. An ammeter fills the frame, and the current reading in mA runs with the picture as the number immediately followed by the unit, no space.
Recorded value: 24mA
